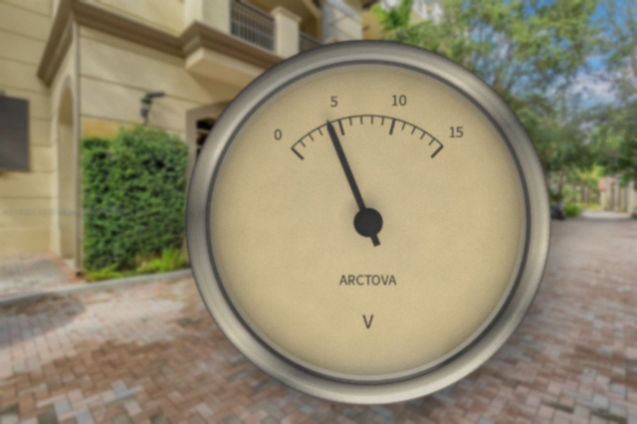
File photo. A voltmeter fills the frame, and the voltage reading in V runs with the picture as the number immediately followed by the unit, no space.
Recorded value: 4V
